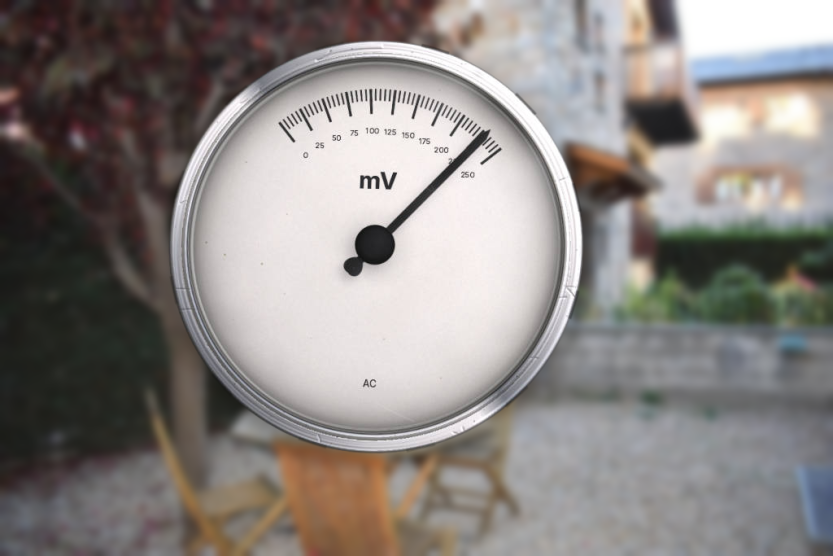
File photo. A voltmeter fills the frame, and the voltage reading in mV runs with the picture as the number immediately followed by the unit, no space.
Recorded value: 230mV
